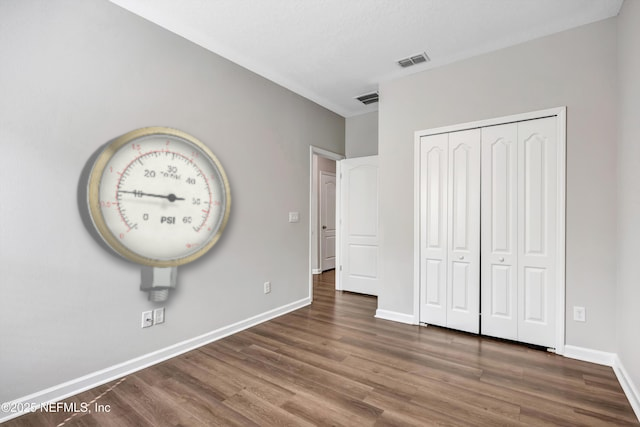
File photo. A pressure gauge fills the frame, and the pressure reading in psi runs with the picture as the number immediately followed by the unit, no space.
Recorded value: 10psi
